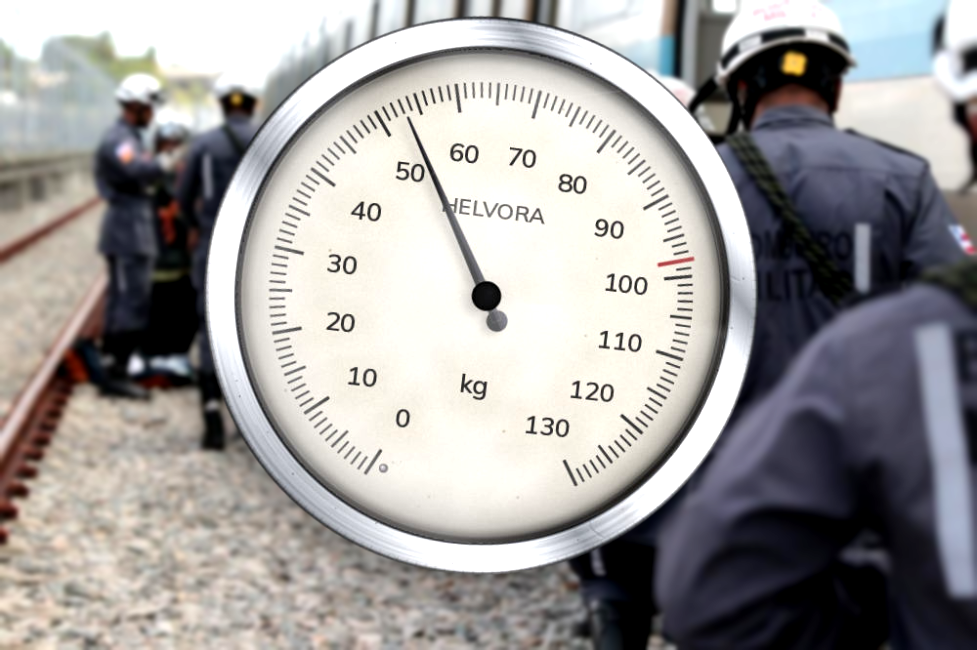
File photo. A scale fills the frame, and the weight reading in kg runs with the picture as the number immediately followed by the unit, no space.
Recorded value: 53kg
